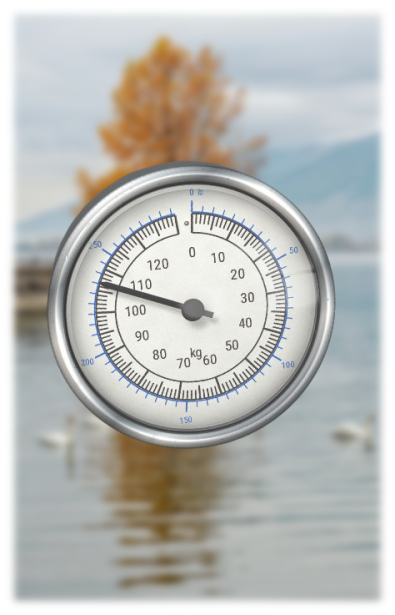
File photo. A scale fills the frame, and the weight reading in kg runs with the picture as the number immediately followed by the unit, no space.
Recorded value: 107kg
